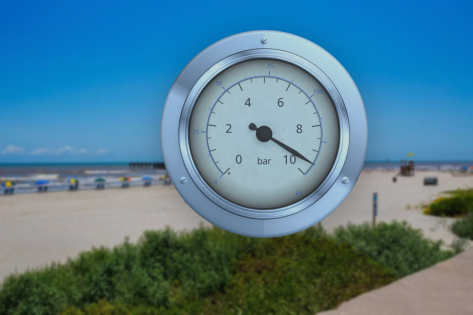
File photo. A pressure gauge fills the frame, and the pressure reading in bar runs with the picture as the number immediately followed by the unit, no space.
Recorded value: 9.5bar
